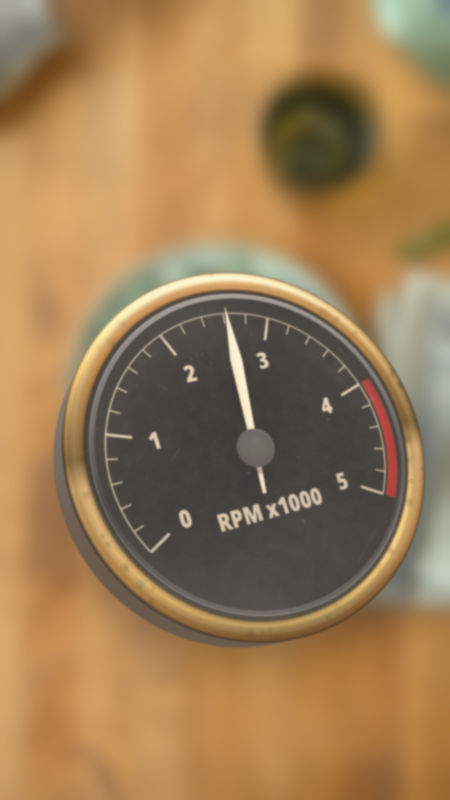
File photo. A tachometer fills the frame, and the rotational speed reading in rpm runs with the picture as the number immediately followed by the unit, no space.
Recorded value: 2600rpm
